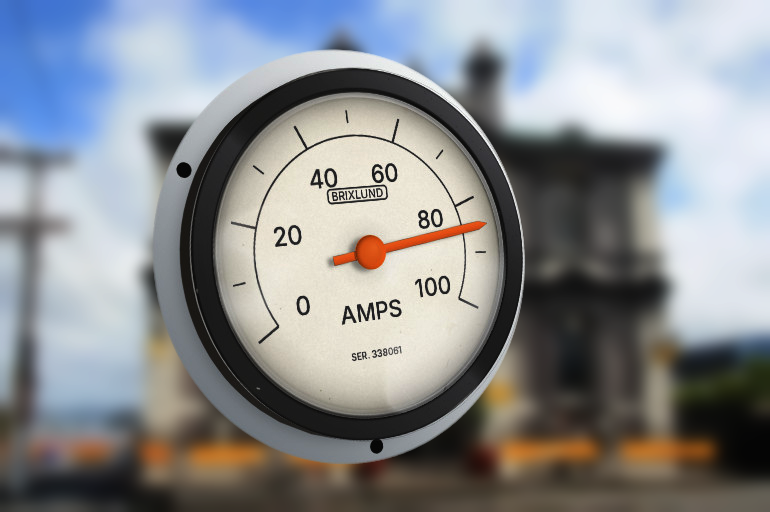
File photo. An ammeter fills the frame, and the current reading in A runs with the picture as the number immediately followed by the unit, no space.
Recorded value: 85A
